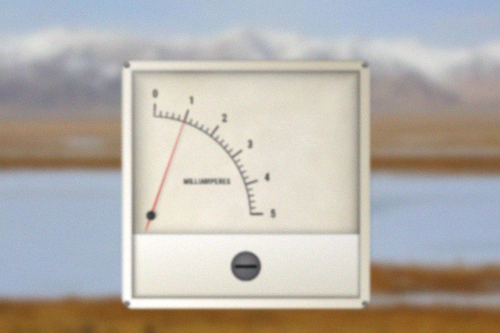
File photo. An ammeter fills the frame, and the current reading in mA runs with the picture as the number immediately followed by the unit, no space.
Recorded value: 1mA
